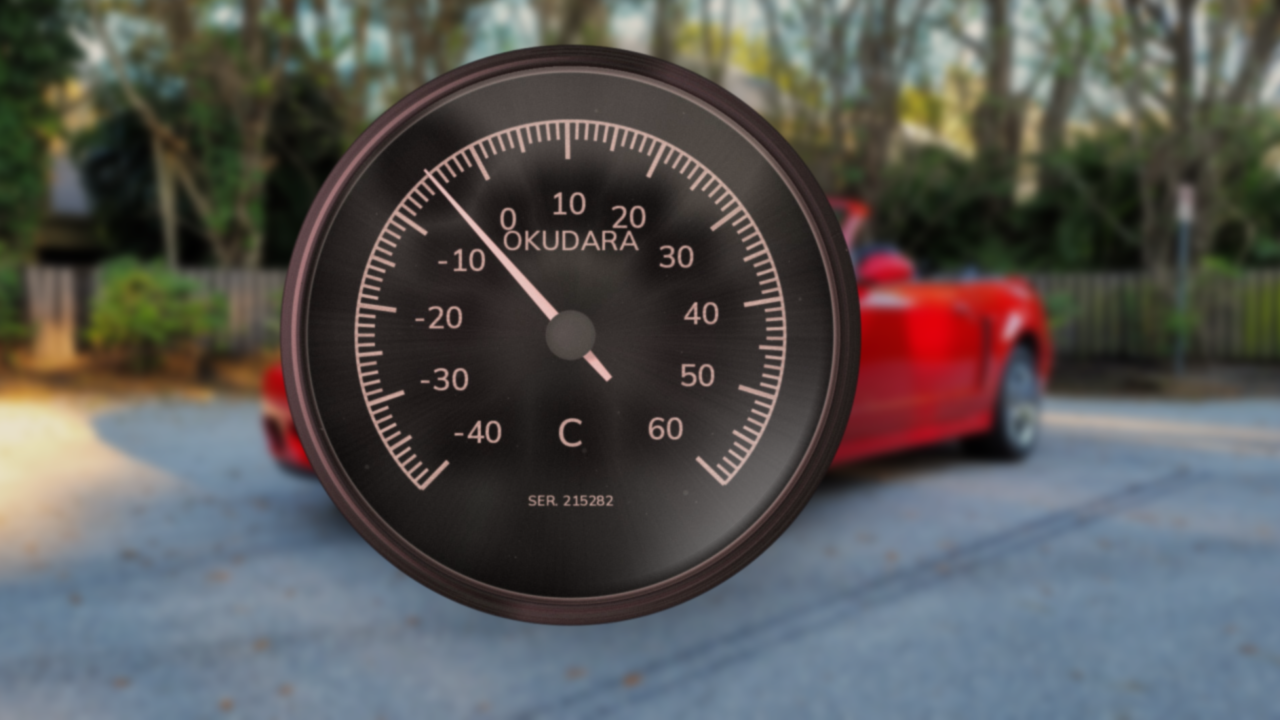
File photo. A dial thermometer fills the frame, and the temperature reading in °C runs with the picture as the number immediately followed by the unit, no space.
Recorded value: -5°C
